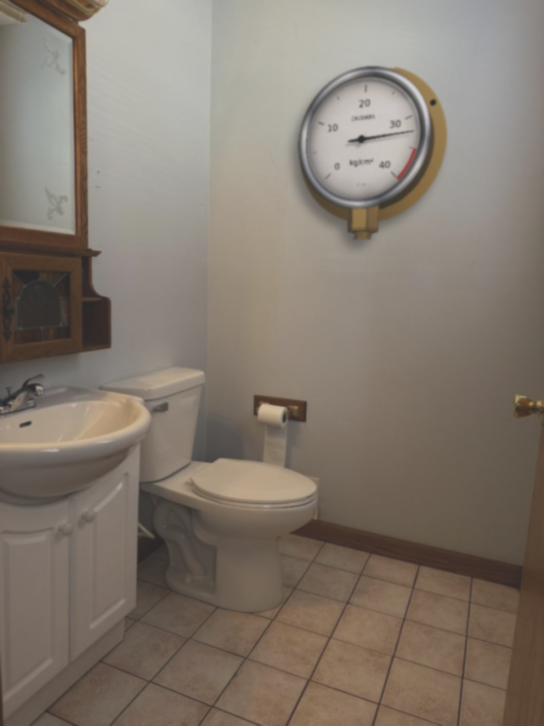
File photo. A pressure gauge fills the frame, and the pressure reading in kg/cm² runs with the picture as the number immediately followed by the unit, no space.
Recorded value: 32.5kg/cm²
